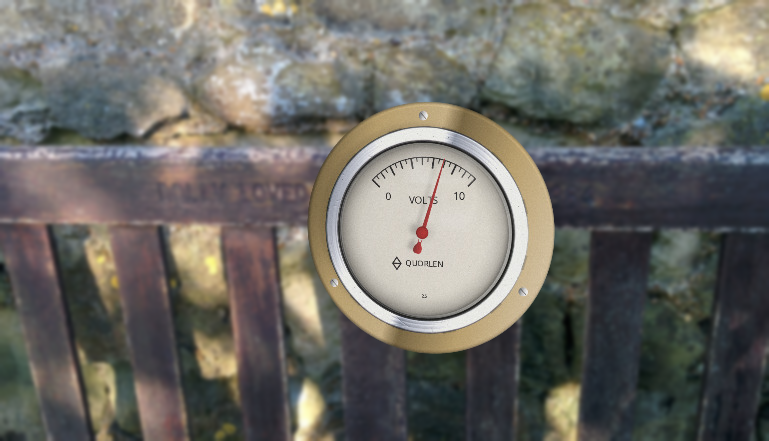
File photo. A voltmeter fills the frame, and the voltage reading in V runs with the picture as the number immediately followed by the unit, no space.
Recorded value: 7V
